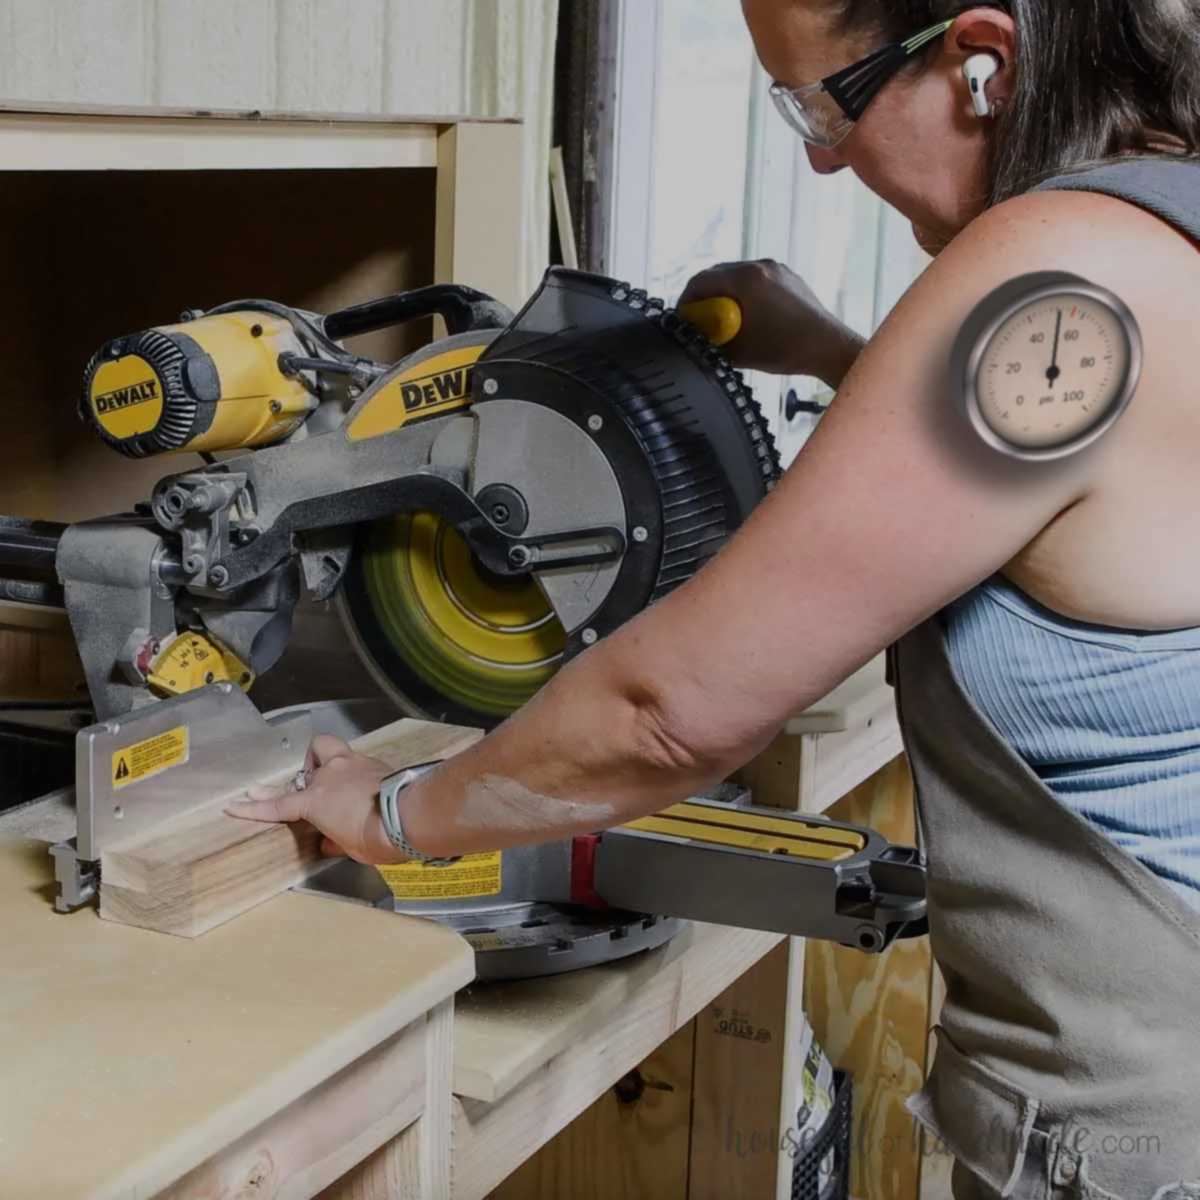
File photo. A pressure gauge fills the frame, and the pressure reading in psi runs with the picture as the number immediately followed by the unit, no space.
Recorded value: 50psi
